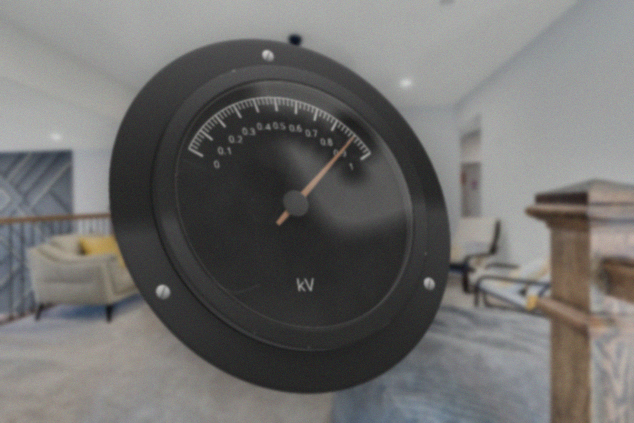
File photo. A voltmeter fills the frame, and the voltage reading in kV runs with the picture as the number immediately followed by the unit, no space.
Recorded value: 0.9kV
